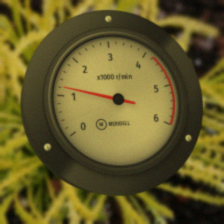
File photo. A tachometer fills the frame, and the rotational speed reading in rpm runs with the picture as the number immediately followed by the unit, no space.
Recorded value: 1200rpm
